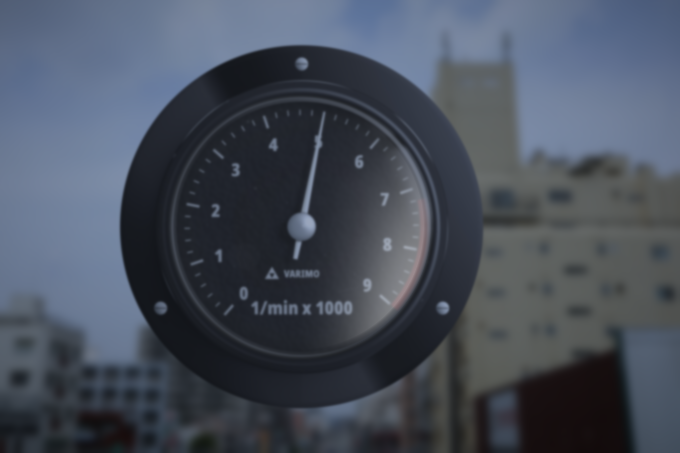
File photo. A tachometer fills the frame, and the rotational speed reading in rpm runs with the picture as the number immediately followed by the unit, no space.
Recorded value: 5000rpm
